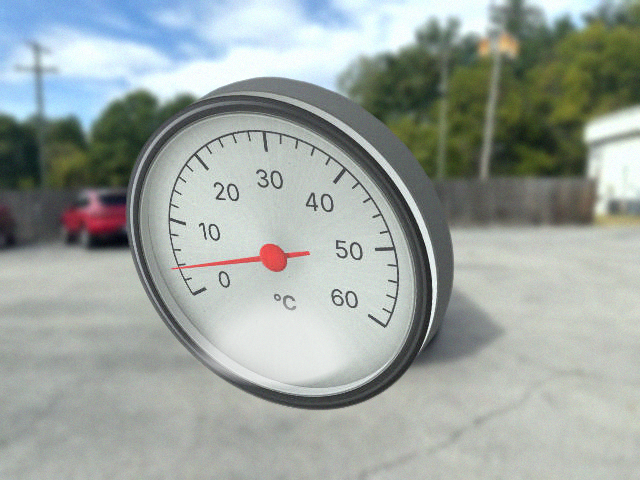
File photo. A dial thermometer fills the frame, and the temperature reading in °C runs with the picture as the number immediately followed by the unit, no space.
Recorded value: 4°C
